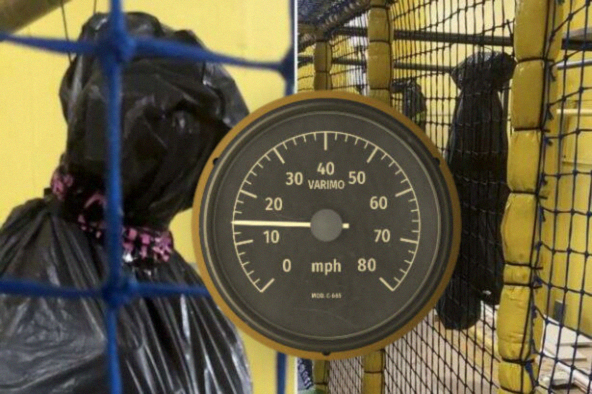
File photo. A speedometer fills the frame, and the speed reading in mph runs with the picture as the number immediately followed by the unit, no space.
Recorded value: 14mph
